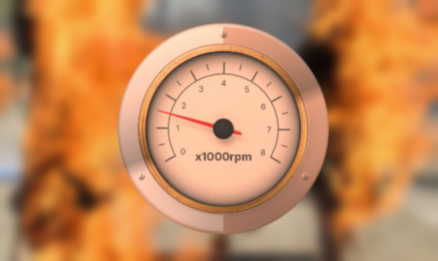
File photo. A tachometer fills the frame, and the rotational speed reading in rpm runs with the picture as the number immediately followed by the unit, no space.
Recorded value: 1500rpm
